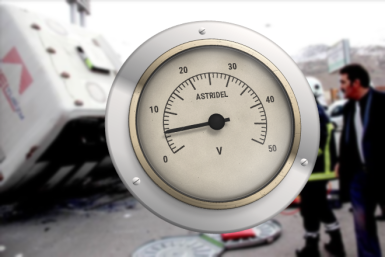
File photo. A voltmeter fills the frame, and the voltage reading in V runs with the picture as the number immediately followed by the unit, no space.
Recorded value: 5V
